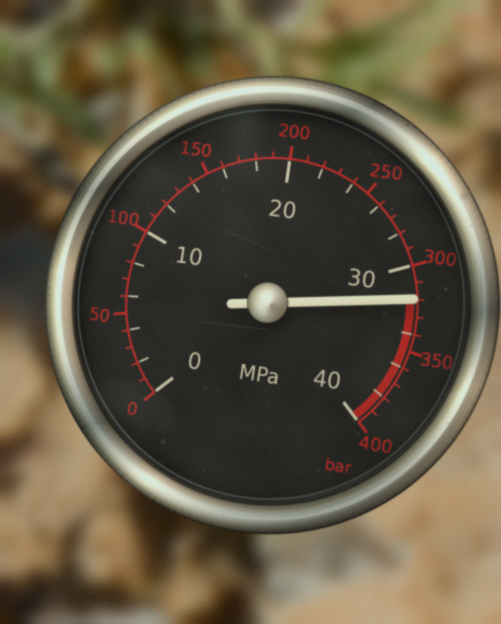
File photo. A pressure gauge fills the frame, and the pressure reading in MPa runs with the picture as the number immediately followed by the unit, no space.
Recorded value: 32MPa
